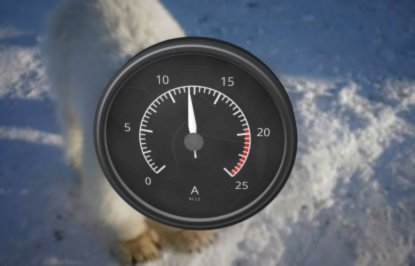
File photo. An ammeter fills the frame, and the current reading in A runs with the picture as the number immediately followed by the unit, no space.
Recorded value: 12A
